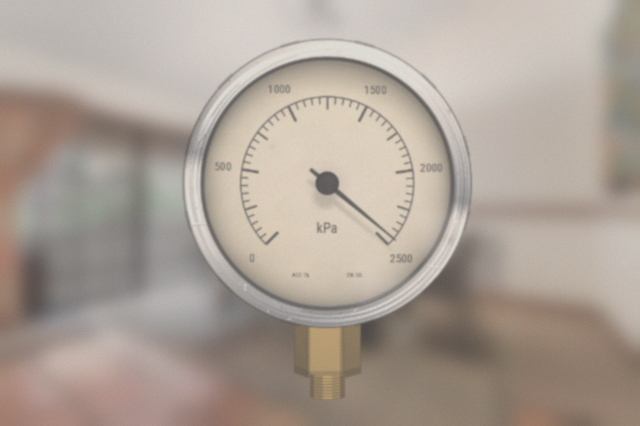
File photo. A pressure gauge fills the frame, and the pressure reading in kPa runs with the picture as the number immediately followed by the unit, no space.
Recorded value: 2450kPa
